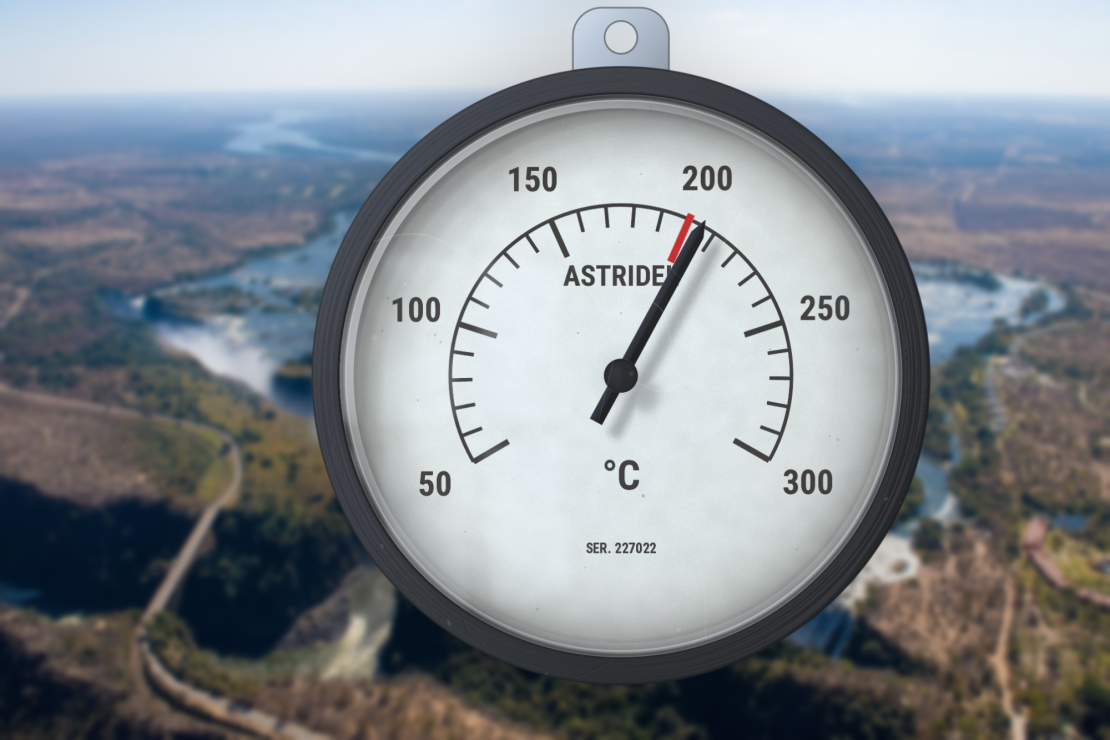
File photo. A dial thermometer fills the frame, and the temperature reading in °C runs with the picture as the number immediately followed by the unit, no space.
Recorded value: 205°C
